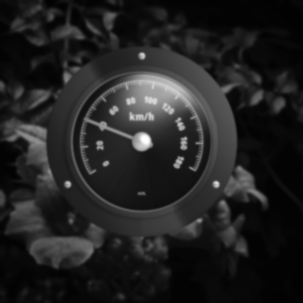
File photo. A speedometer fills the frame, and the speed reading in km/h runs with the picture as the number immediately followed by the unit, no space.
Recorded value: 40km/h
